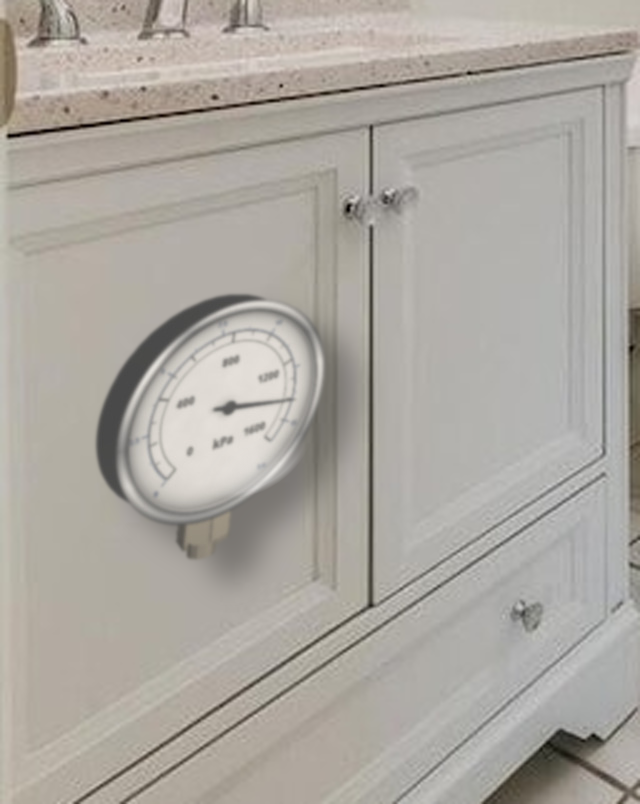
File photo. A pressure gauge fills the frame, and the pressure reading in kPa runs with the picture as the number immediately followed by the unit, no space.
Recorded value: 1400kPa
